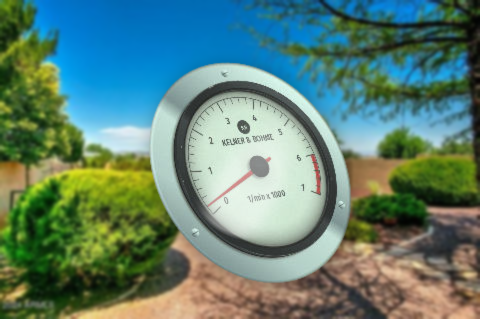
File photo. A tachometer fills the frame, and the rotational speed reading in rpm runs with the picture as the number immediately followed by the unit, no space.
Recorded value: 200rpm
